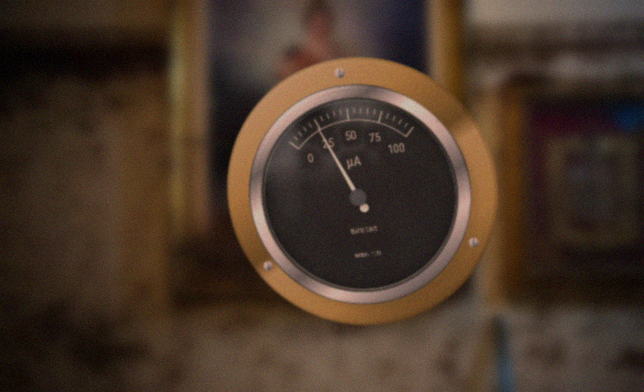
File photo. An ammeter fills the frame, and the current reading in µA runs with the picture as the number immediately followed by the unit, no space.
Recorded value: 25µA
